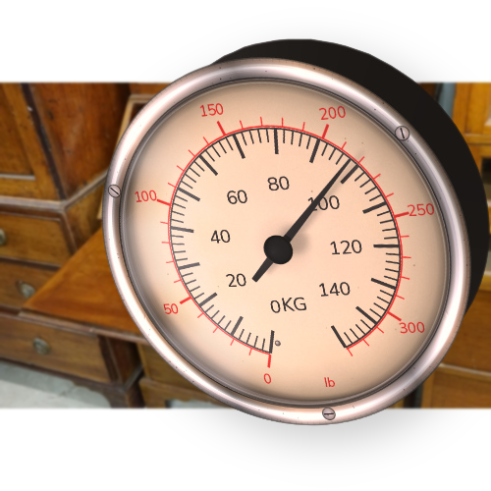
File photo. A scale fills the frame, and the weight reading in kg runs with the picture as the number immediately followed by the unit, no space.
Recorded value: 98kg
